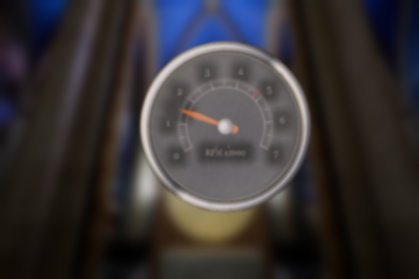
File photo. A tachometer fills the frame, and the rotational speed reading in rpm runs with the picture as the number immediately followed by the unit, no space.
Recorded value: 1500rpm
